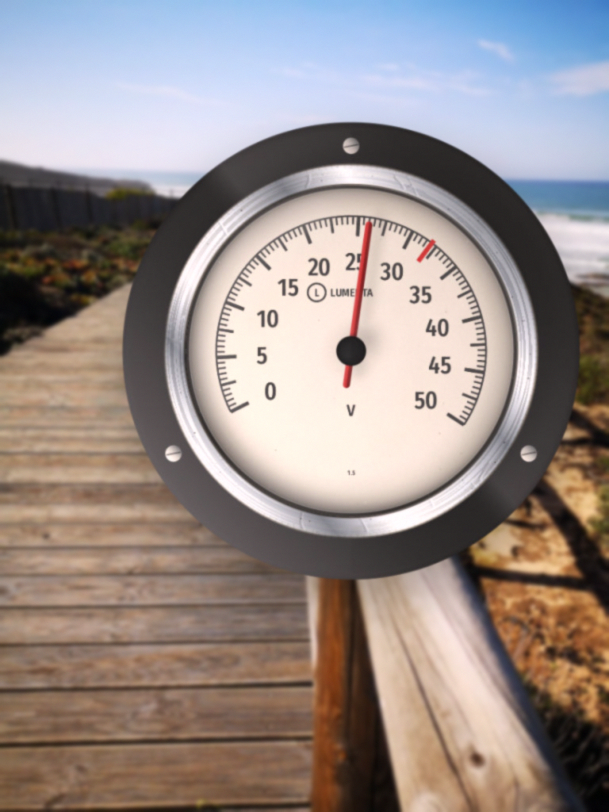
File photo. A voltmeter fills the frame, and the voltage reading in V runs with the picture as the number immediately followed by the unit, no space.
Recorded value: 26V
